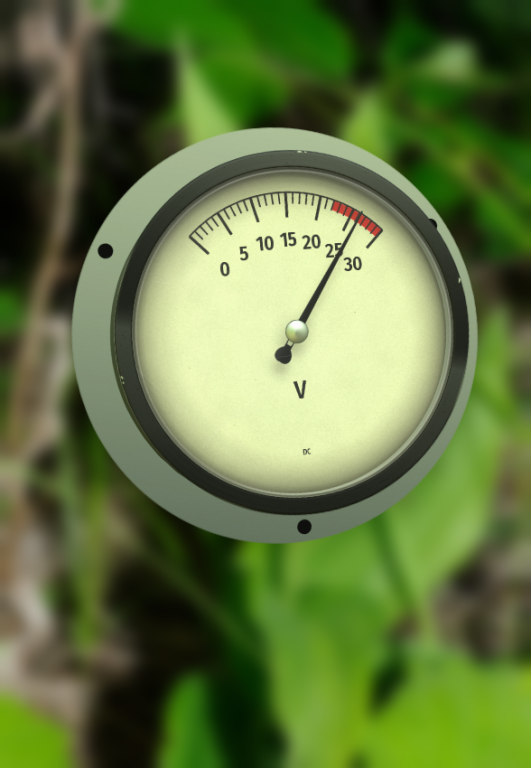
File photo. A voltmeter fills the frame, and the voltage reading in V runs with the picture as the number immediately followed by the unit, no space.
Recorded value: 26V
